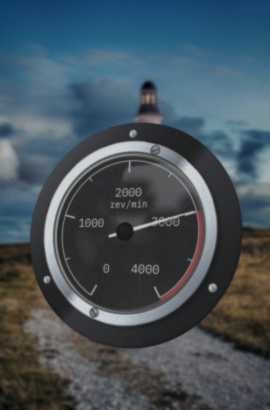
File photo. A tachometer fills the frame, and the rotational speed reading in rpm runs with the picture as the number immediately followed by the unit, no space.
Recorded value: 3000rpm
